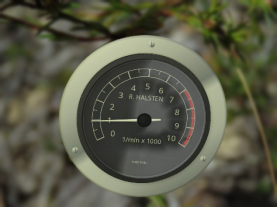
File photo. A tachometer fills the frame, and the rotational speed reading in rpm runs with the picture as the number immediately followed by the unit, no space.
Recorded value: 1000rpm
